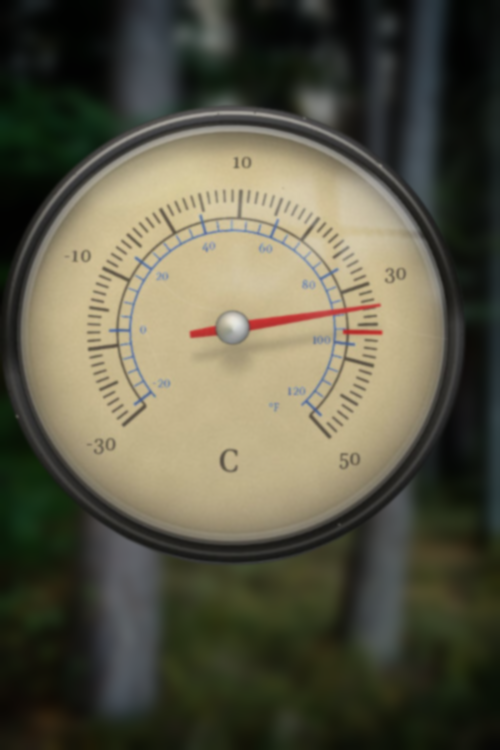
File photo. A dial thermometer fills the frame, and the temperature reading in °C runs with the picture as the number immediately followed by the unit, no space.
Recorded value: 33°C
